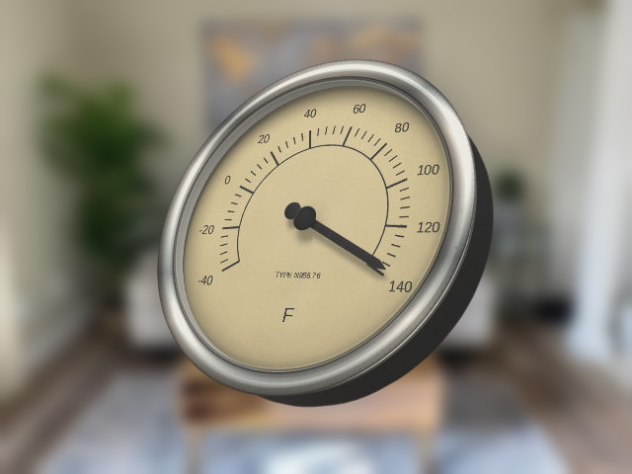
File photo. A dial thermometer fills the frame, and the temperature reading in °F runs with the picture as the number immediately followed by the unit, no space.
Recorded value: 138°F
